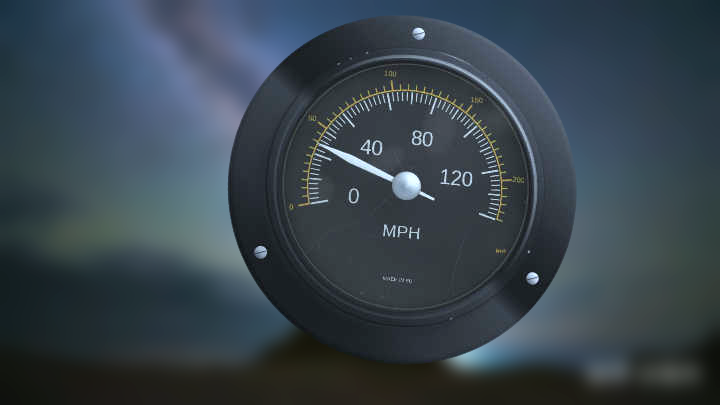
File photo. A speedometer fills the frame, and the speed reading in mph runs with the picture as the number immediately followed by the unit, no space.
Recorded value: 24mph
